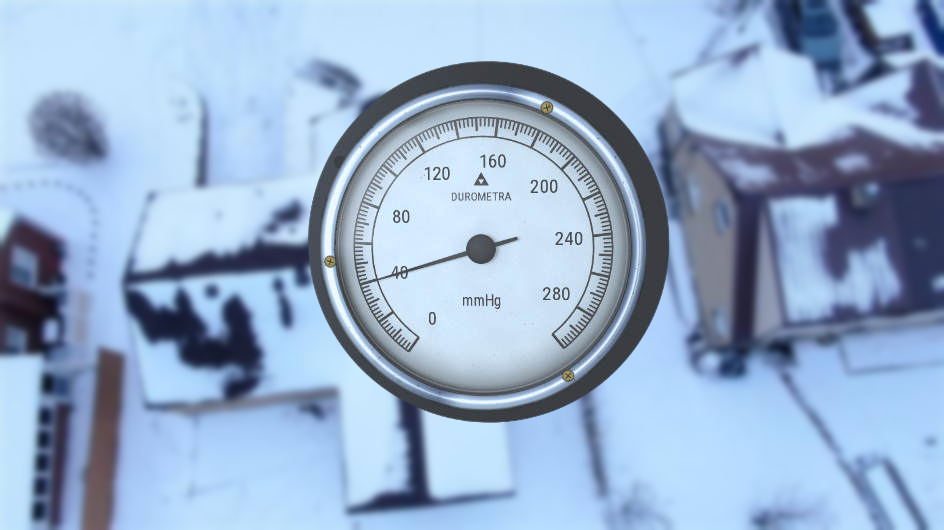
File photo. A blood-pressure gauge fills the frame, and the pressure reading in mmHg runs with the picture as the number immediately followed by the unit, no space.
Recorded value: 40mmHg
